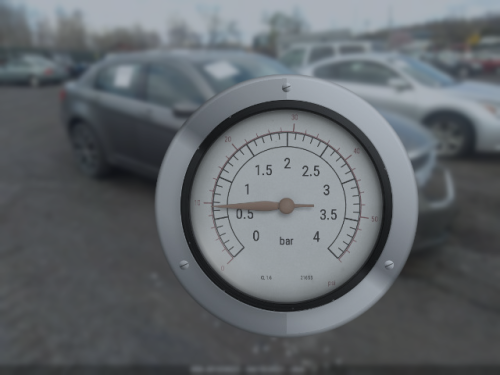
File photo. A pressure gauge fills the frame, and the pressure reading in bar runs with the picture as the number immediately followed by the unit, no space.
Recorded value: 0.65bar
